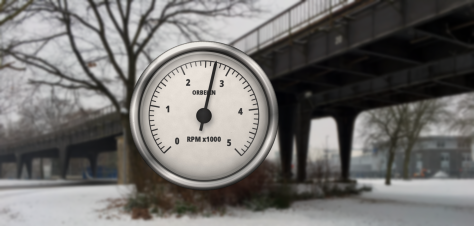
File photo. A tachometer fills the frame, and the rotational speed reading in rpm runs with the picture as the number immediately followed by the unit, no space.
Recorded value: 2700rpm
